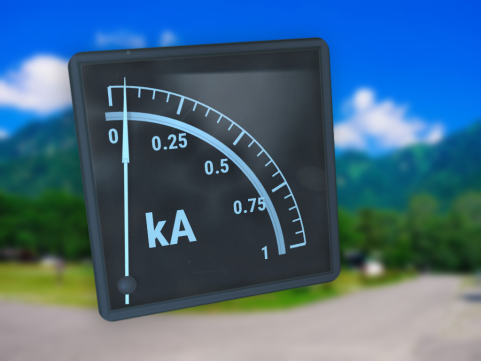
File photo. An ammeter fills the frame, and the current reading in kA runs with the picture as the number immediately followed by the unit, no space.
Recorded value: 0.05kA
